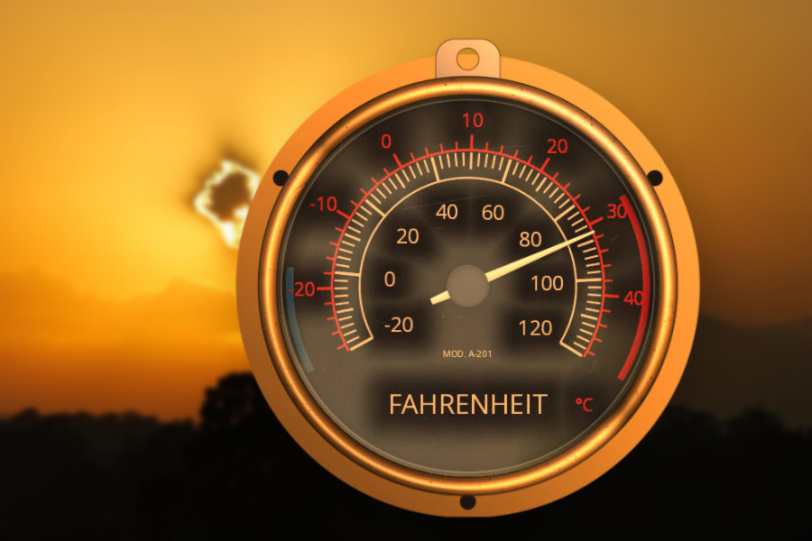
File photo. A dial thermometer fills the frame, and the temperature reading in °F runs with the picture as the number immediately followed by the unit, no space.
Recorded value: 88°F
